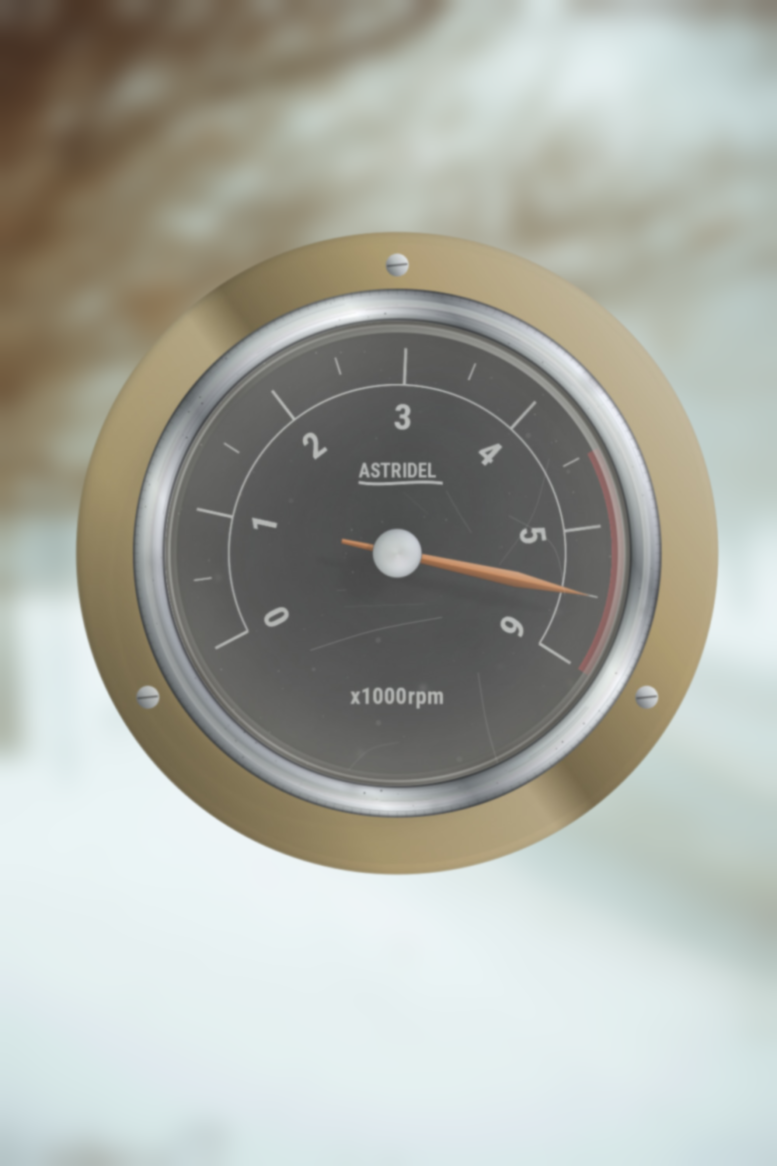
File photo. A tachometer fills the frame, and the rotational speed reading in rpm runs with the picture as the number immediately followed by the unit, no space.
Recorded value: 5500rpm
